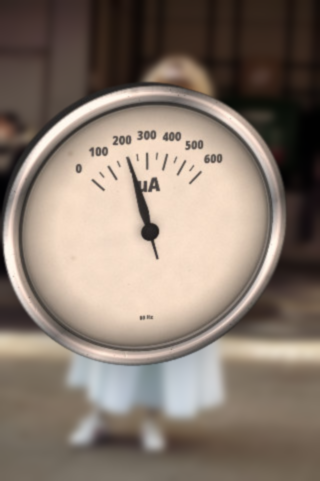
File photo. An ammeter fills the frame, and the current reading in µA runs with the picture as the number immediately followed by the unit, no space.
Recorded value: 200µA
